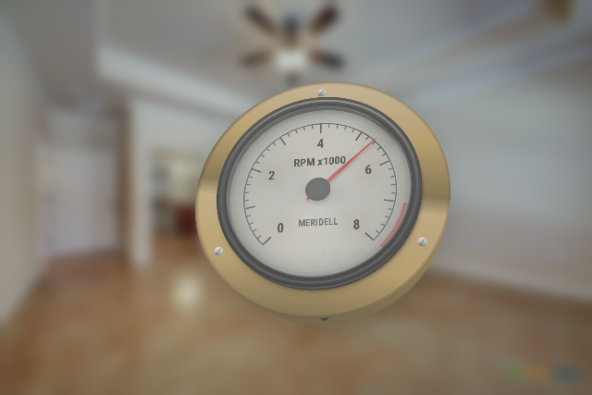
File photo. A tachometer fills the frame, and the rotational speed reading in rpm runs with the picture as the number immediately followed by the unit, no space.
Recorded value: 5400rpm
